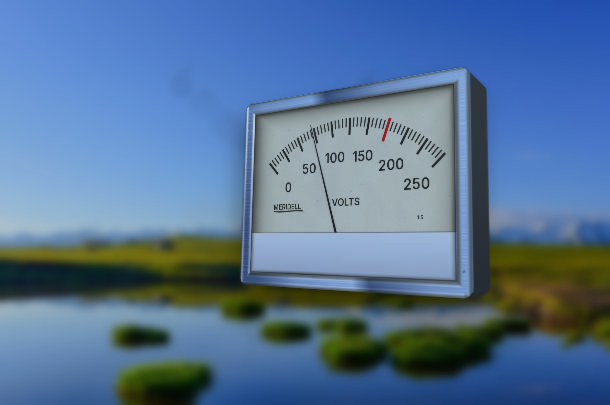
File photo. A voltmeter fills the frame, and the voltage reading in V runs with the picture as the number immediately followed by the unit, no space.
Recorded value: 75V
